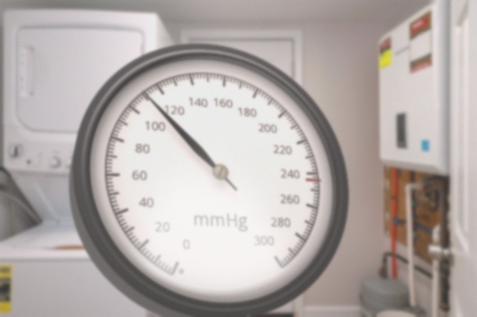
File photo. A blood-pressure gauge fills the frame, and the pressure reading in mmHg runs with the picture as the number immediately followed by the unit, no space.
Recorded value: 110mmHg
